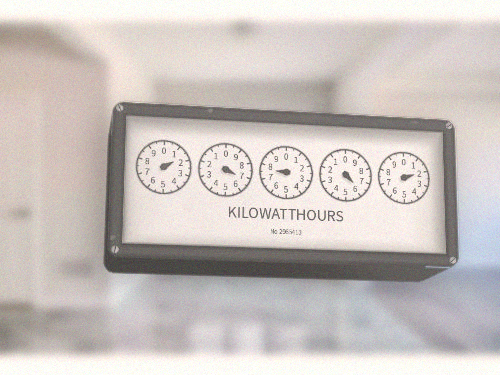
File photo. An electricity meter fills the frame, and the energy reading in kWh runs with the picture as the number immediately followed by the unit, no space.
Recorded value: 16762kWh
